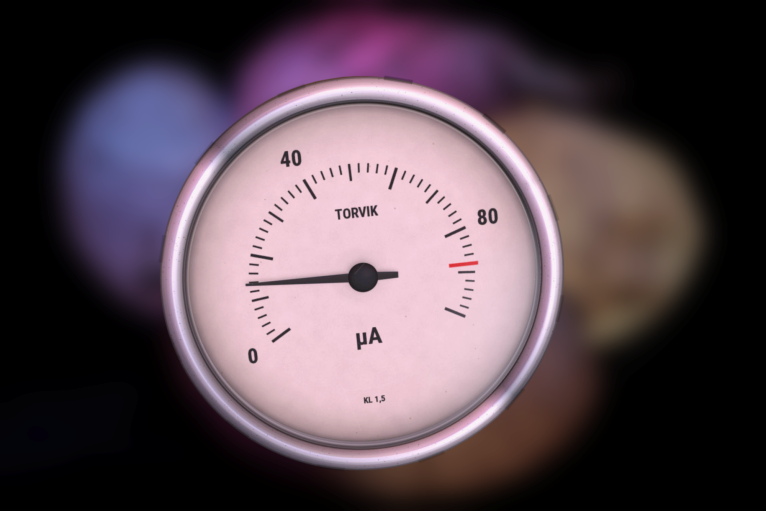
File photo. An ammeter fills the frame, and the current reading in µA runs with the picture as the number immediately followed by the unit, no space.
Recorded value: 14µA
